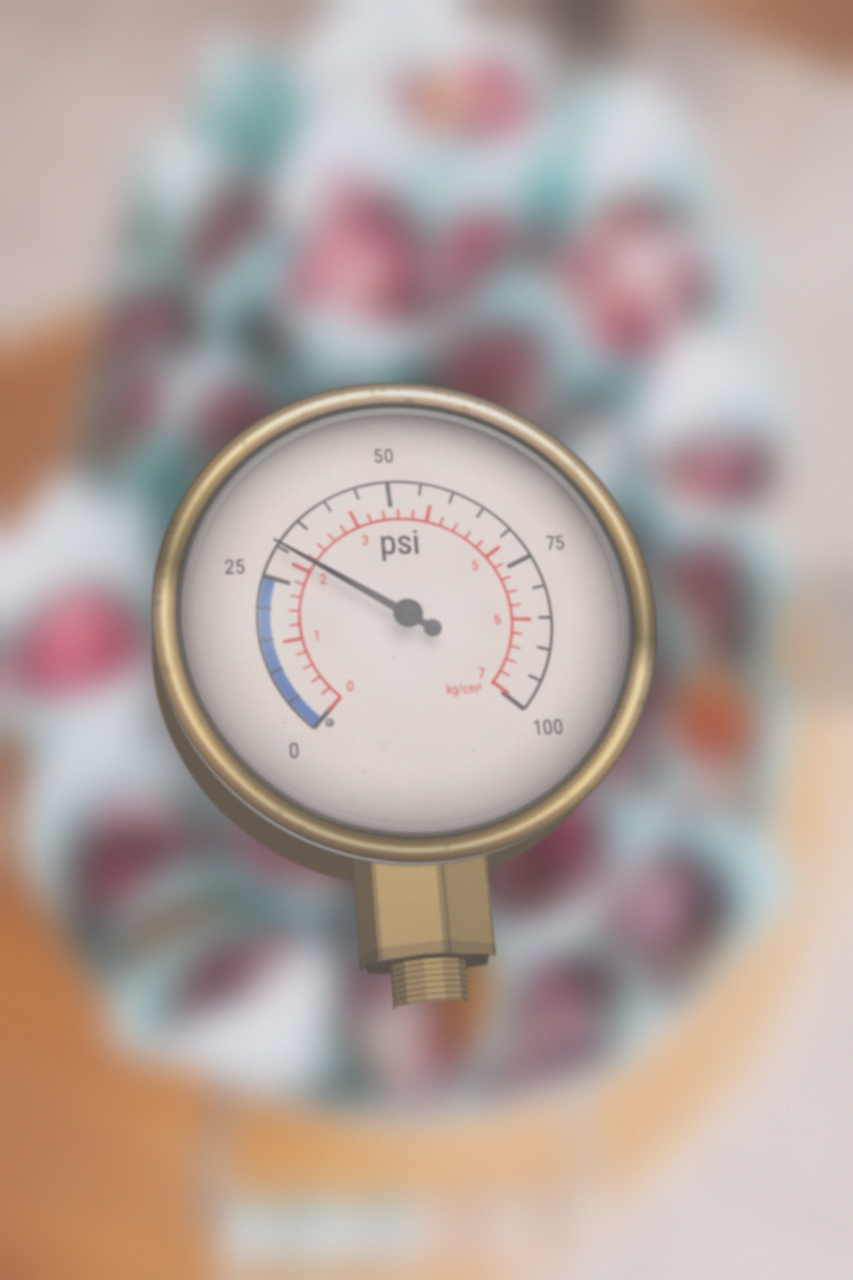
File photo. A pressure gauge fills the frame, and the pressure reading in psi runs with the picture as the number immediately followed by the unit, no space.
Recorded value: 30psi
